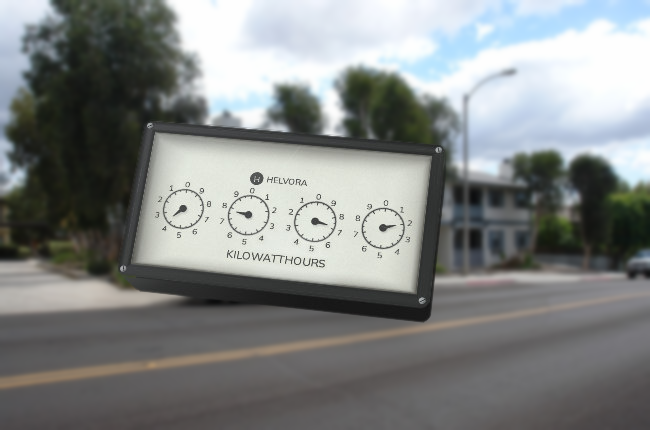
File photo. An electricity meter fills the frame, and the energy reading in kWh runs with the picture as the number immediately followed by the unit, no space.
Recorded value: 3772kWh
